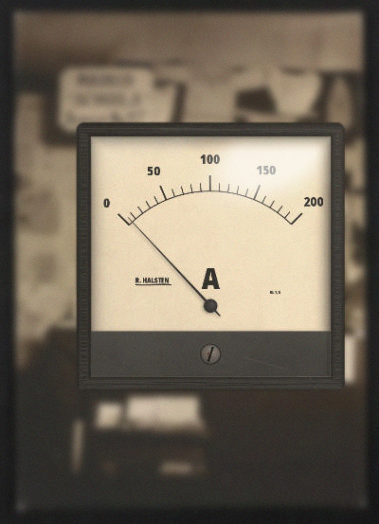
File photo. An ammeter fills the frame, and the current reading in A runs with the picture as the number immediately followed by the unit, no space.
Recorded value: 5A
